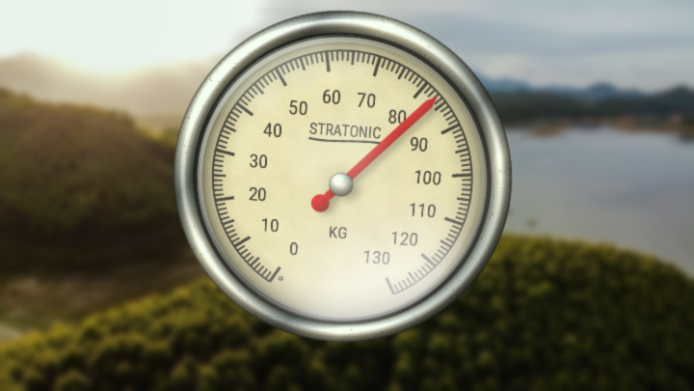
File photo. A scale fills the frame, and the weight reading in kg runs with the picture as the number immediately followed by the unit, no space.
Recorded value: 83kg
